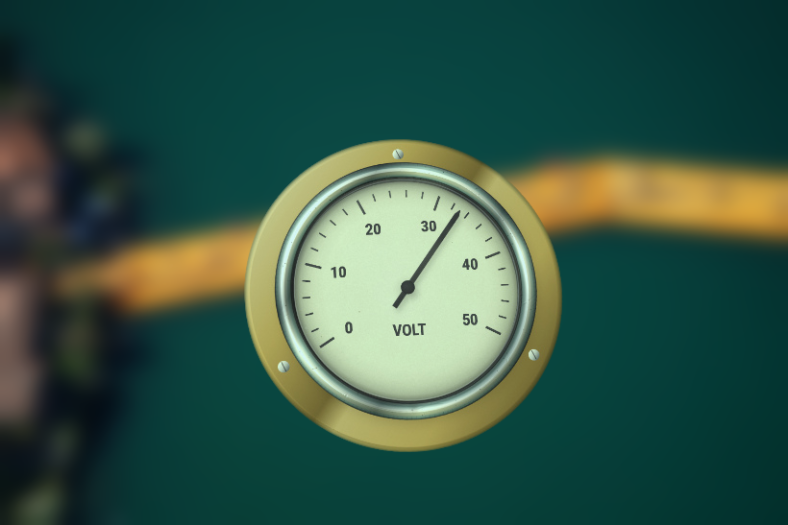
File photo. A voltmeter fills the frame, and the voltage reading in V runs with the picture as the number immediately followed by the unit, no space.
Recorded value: 33V
